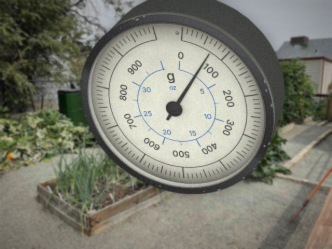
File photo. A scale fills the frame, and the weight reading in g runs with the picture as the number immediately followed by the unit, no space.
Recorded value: 70g
